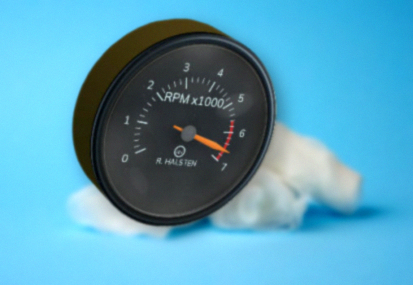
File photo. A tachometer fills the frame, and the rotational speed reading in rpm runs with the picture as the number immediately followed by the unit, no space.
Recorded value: 6600rpm
